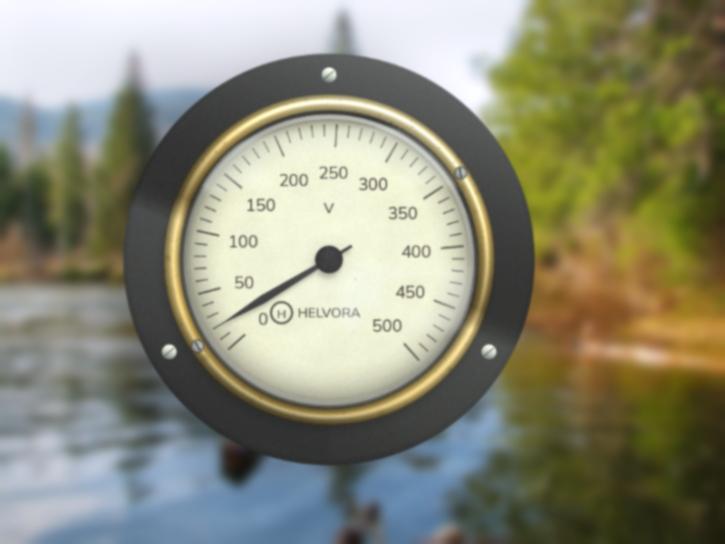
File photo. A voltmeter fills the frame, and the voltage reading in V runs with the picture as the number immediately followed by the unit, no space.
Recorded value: 20V
